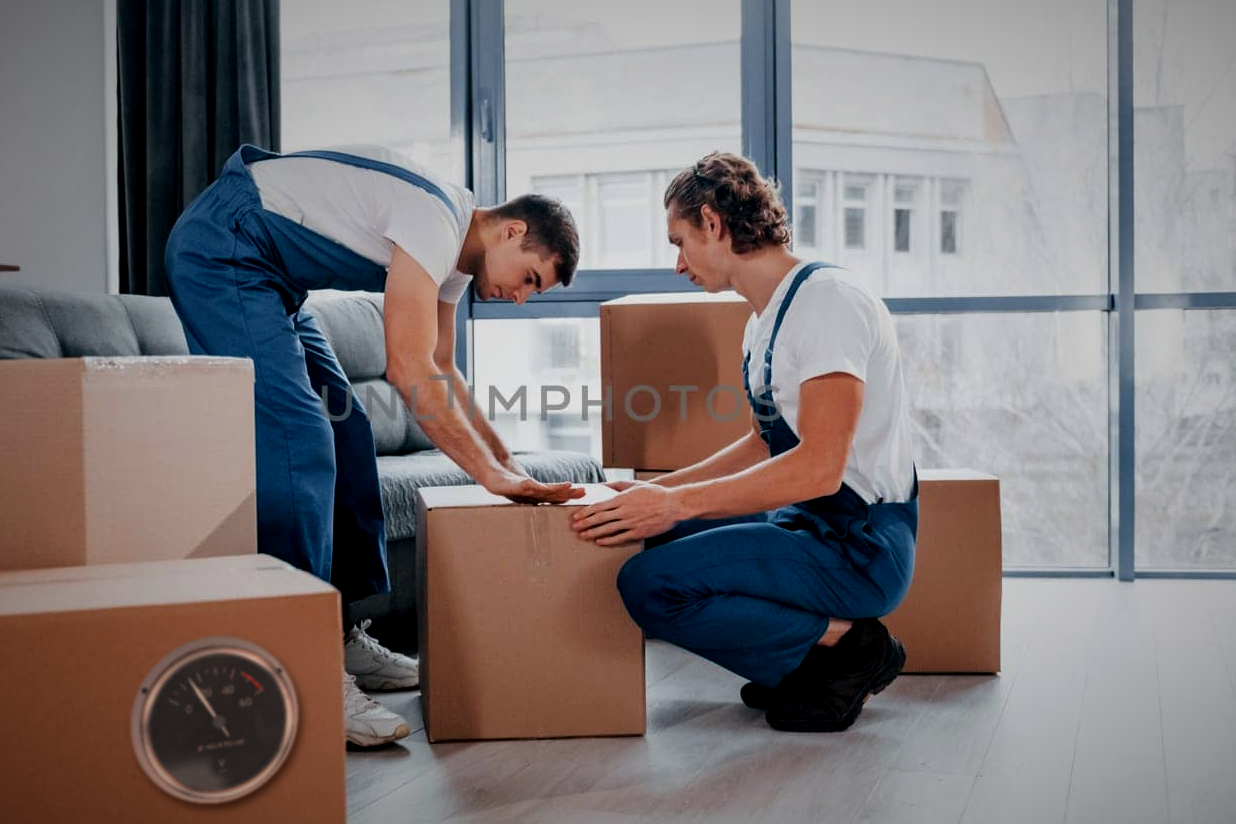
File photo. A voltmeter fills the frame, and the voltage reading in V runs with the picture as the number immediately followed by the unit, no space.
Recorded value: 15V
